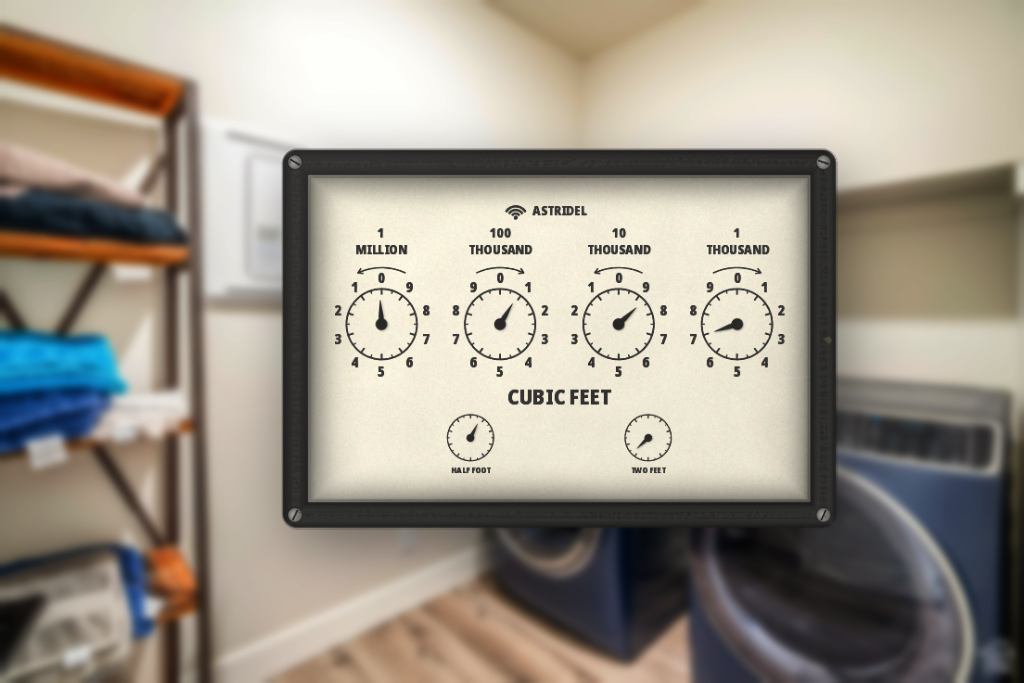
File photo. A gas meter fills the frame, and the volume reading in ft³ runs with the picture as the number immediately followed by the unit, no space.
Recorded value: 8700ft³
